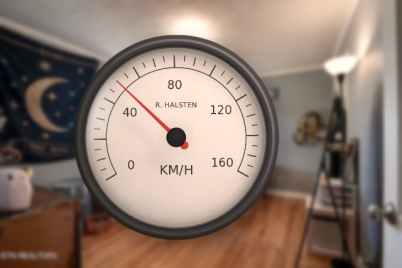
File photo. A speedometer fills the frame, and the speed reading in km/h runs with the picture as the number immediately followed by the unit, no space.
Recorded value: 50km/h
